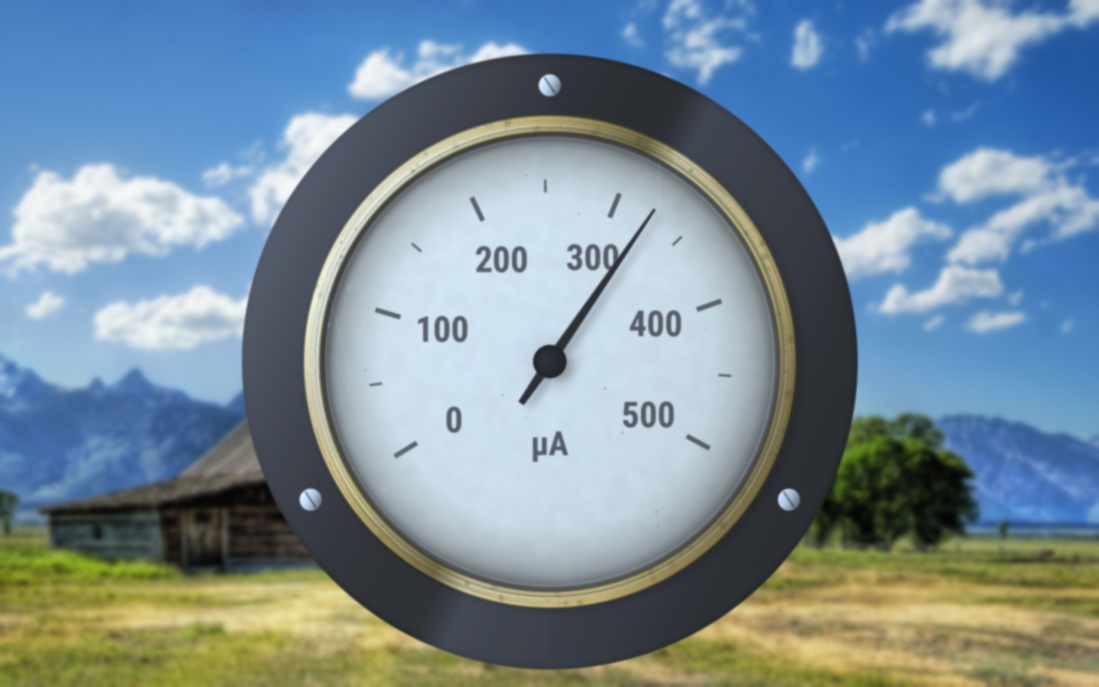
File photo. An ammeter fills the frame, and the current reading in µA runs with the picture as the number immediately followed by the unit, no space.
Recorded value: 325µA
